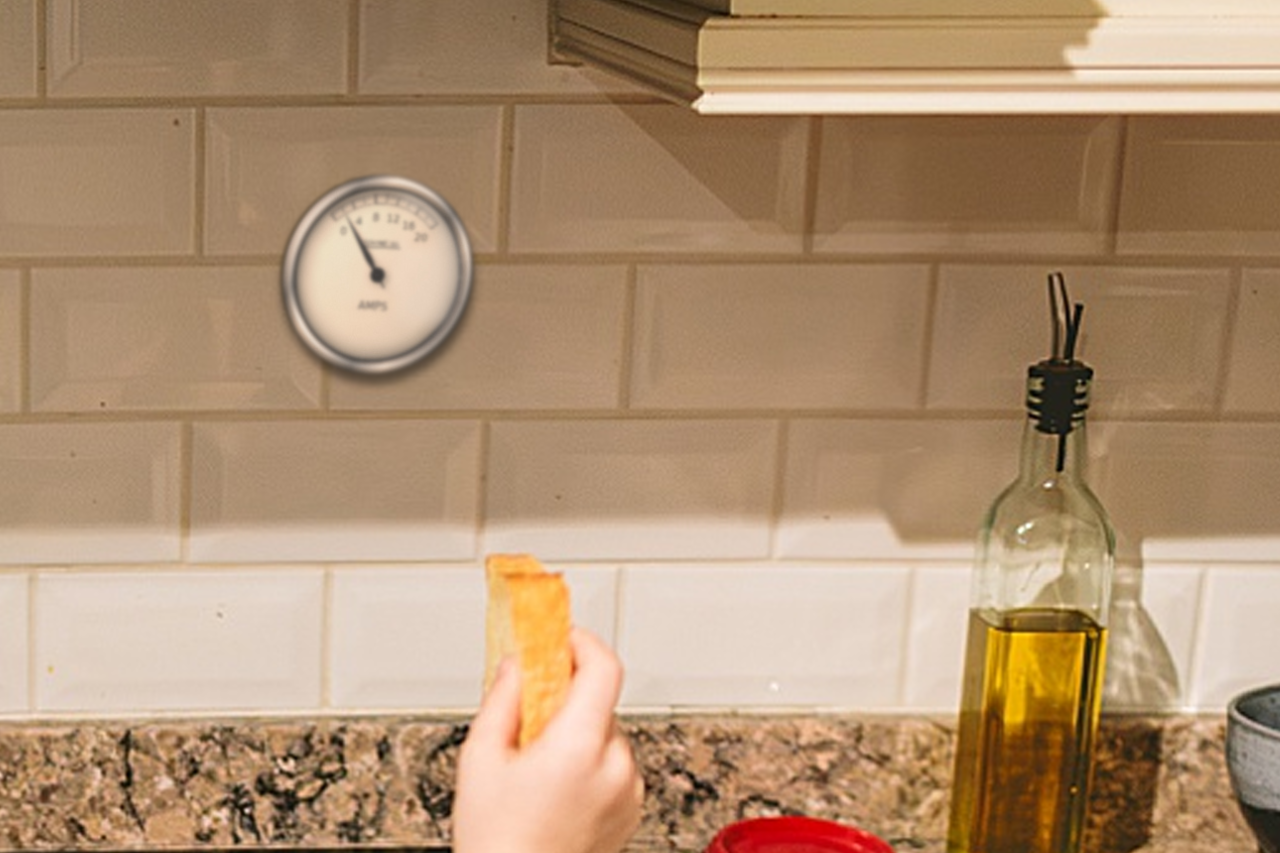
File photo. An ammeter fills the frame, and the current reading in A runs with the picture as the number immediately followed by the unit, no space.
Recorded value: 2A
